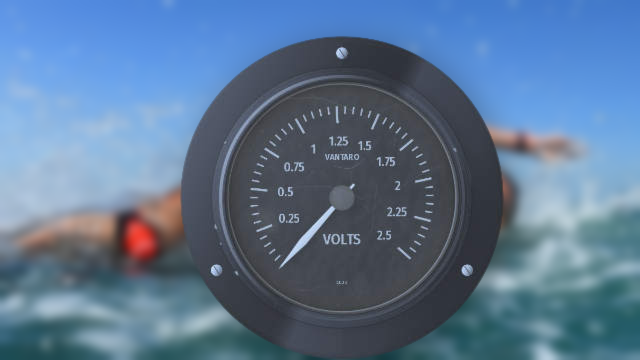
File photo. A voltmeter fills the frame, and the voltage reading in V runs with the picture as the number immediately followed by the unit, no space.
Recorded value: 0V
